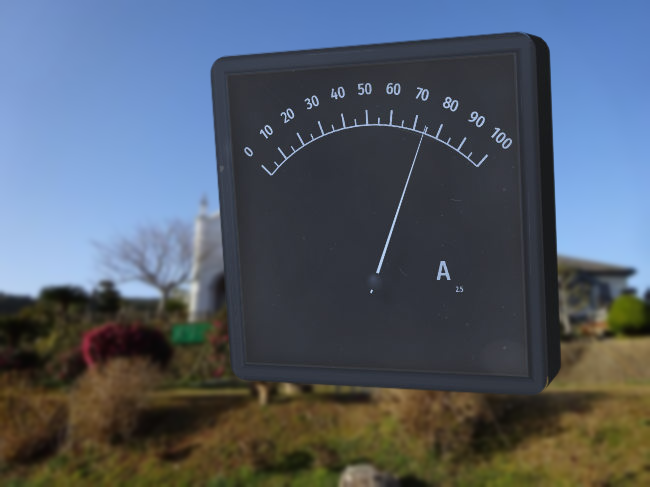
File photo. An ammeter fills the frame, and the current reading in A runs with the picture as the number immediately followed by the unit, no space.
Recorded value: 75A
